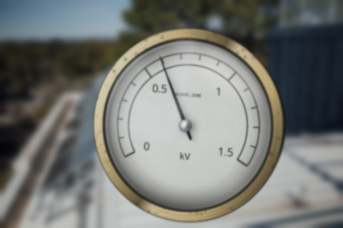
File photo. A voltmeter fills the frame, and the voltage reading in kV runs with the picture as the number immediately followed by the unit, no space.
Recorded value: 0.6kV
